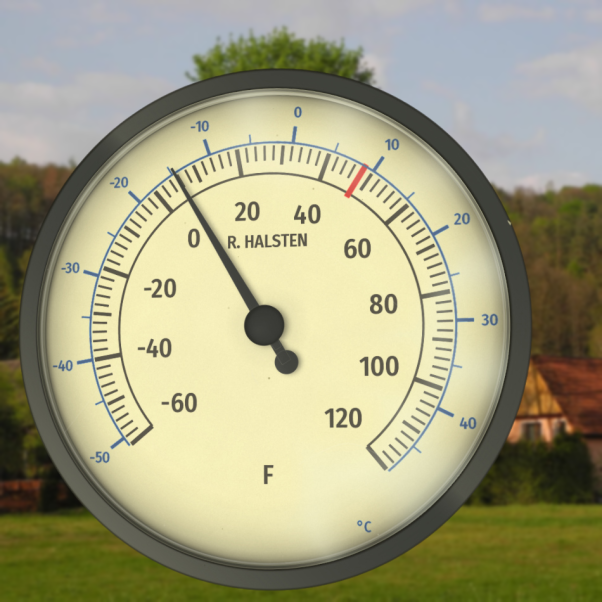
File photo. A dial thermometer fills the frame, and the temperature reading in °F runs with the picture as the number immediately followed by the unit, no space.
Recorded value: 6°F
